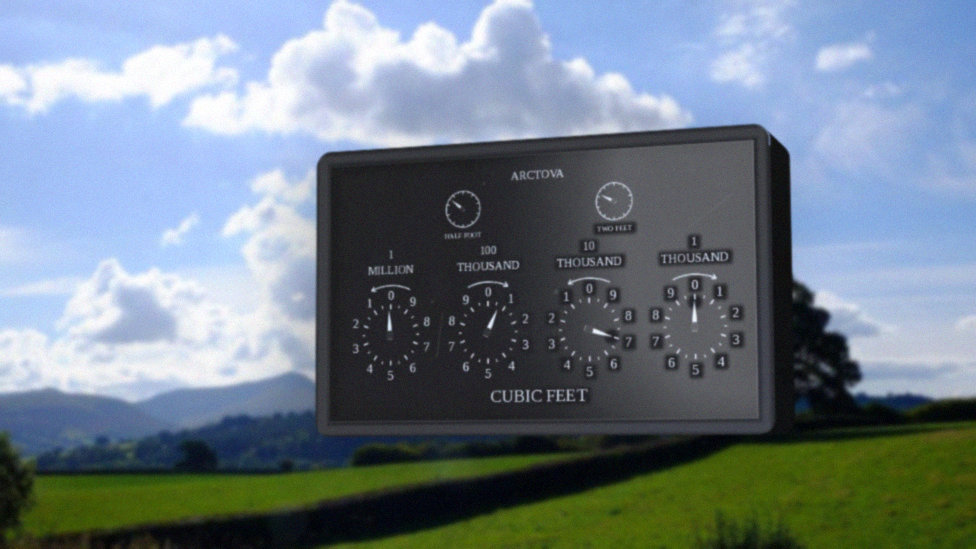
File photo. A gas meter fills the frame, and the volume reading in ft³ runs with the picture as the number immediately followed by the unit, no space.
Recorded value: 7000ft³
